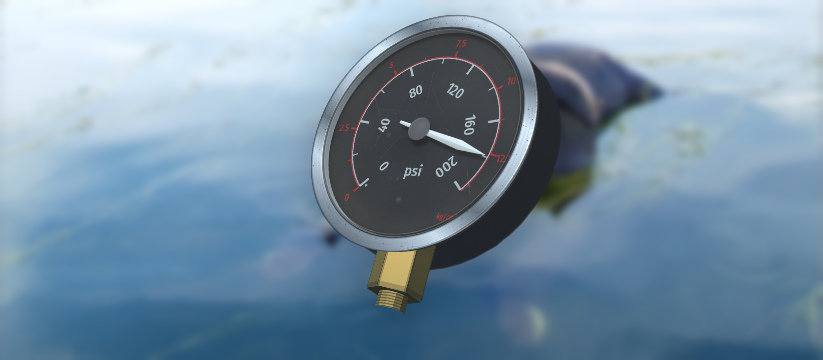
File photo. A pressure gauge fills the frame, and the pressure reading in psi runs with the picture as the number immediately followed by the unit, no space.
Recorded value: 180psi
